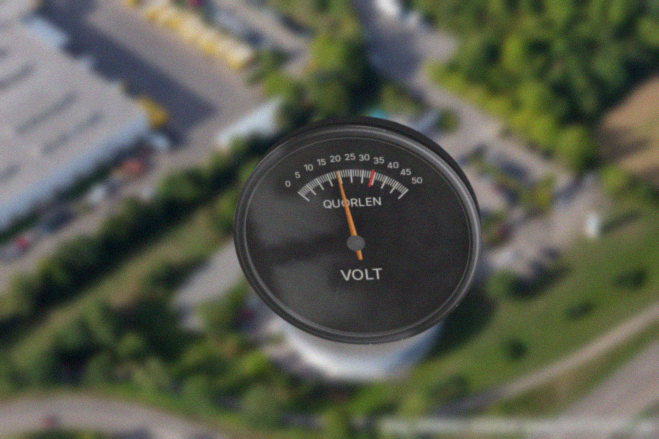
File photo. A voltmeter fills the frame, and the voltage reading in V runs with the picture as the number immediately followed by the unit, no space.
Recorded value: 20V
